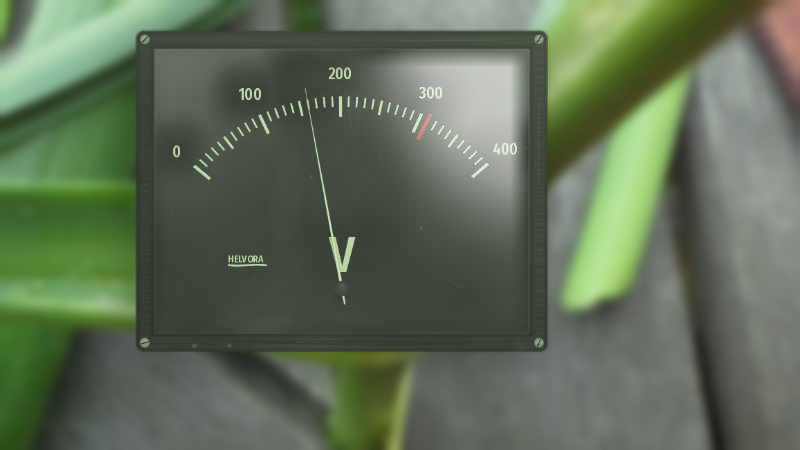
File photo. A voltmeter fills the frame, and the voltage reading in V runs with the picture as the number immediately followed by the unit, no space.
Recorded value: 160V
